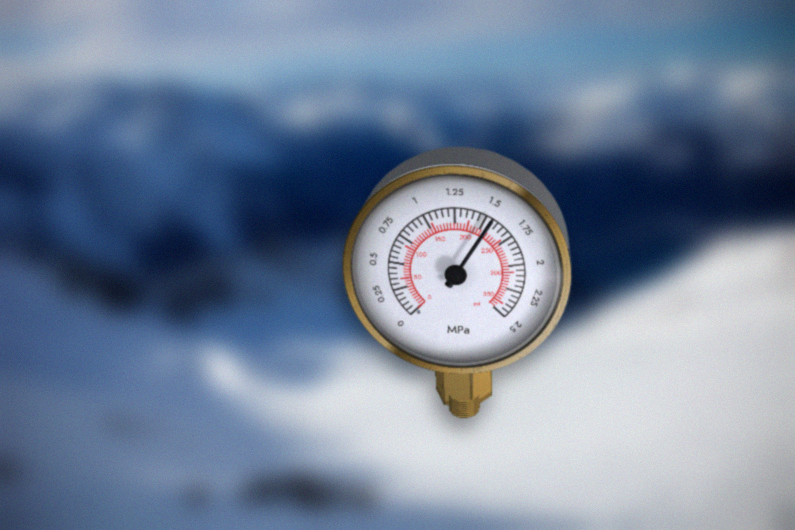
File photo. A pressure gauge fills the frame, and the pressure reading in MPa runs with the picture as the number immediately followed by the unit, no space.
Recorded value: 1.55MPa
